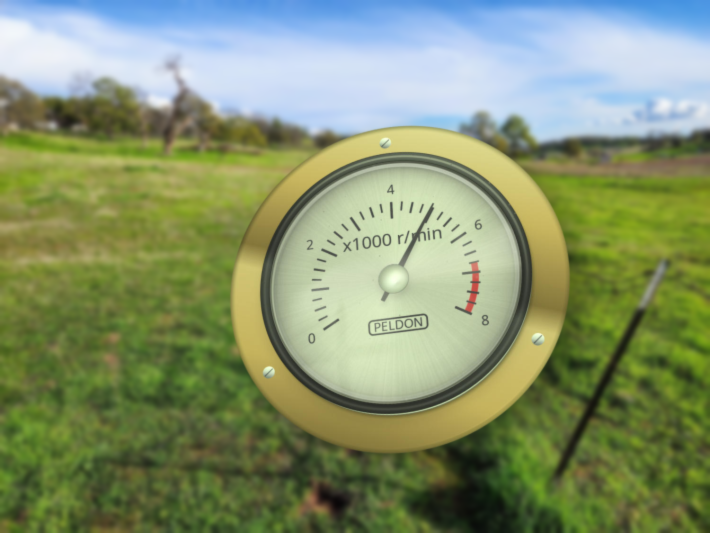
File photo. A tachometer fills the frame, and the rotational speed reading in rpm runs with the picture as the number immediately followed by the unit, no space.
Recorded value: 5000rpm
